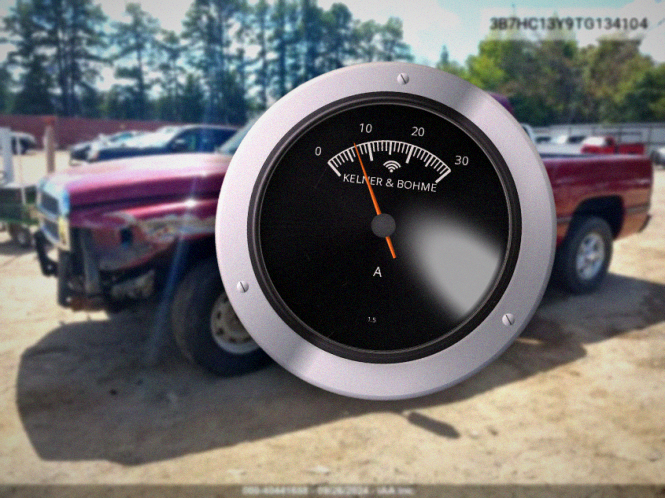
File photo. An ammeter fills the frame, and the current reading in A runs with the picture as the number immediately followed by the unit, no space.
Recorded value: 7A
